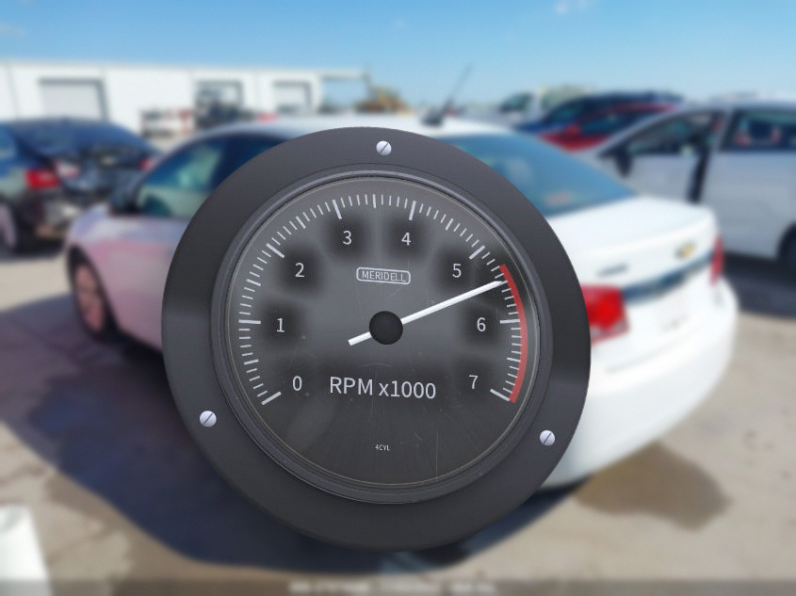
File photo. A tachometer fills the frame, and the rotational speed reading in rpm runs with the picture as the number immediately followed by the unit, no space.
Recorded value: 5500rpm
